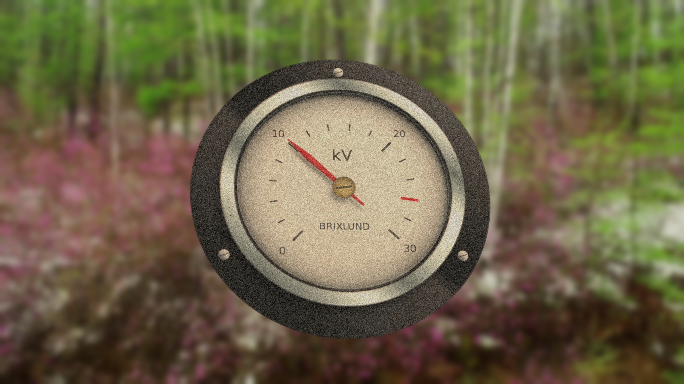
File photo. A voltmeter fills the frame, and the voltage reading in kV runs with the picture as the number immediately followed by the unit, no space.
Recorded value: 10kV
